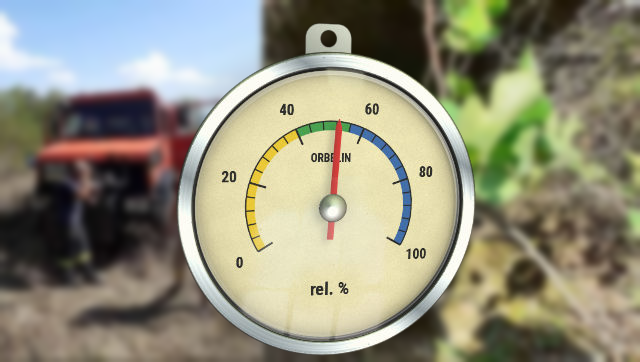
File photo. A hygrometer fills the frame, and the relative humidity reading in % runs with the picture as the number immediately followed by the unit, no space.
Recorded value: 52%
